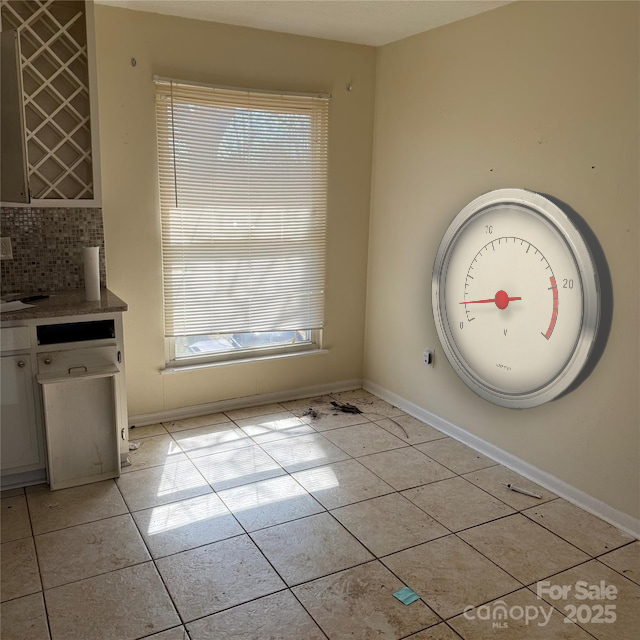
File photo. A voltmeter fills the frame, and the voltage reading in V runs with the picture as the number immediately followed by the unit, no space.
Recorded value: 2V
